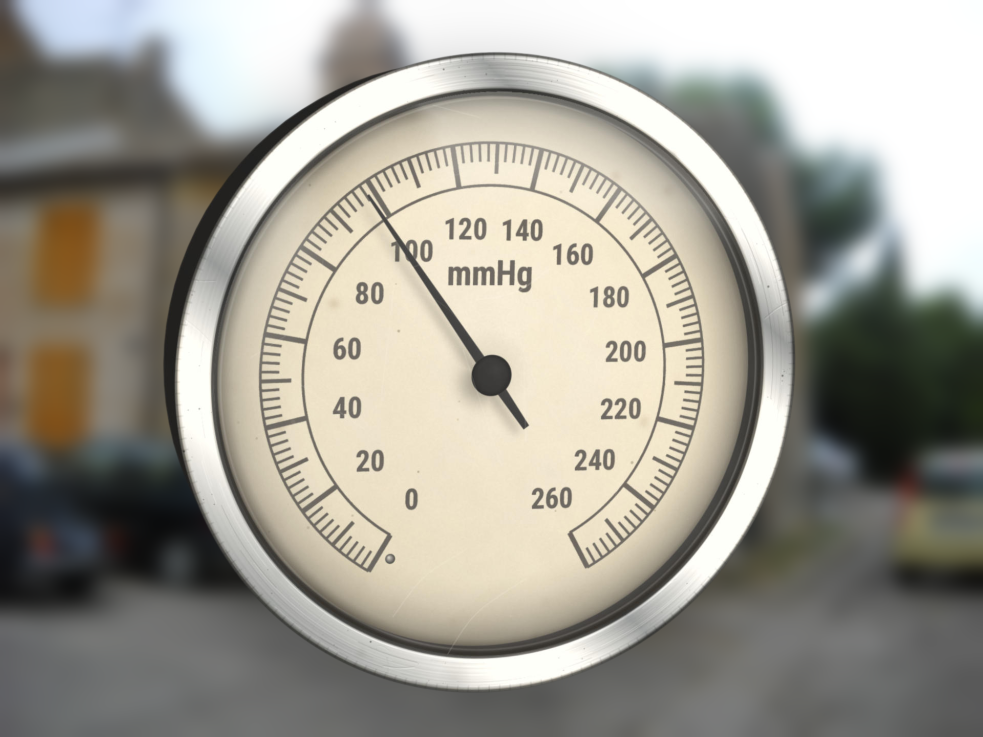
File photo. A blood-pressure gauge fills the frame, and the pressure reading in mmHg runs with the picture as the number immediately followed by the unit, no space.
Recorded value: 98mmHg
